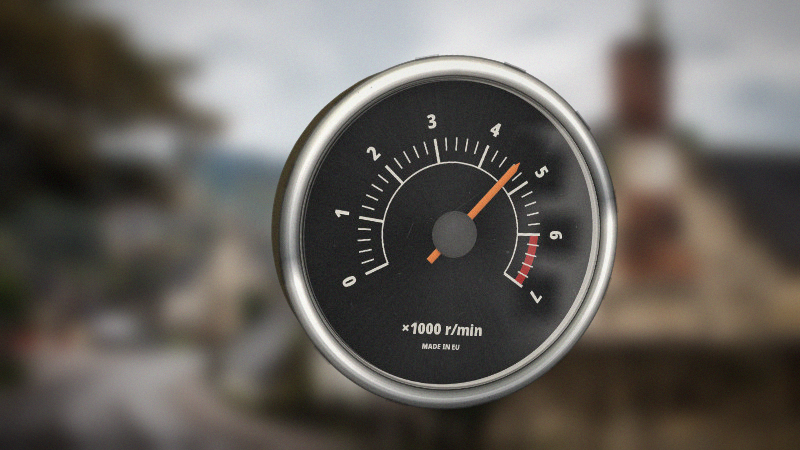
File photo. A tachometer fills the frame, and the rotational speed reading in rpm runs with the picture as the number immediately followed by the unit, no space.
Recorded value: 4600rpm
